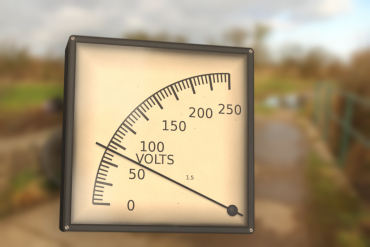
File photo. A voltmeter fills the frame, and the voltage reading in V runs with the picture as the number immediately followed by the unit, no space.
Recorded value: 65V
